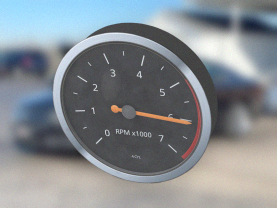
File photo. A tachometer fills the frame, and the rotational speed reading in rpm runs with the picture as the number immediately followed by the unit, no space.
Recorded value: 6000rpm
